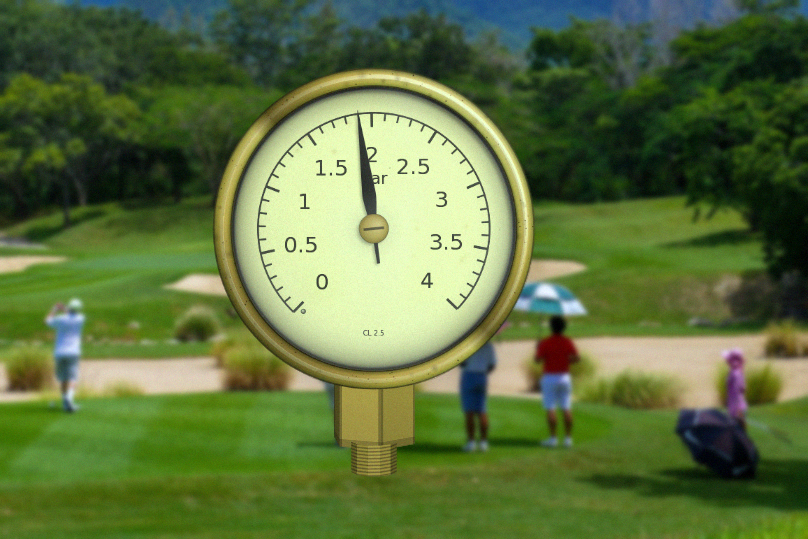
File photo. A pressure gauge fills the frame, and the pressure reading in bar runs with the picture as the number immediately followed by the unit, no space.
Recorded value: 1.9bar
